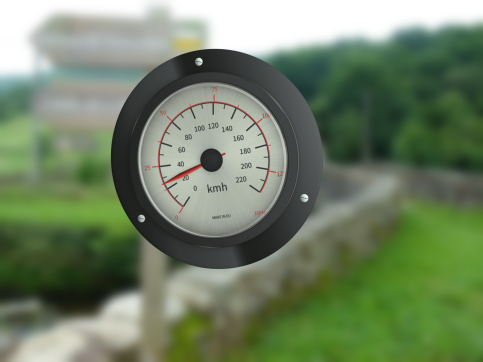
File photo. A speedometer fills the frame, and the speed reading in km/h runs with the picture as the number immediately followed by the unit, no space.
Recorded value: 25km/h
